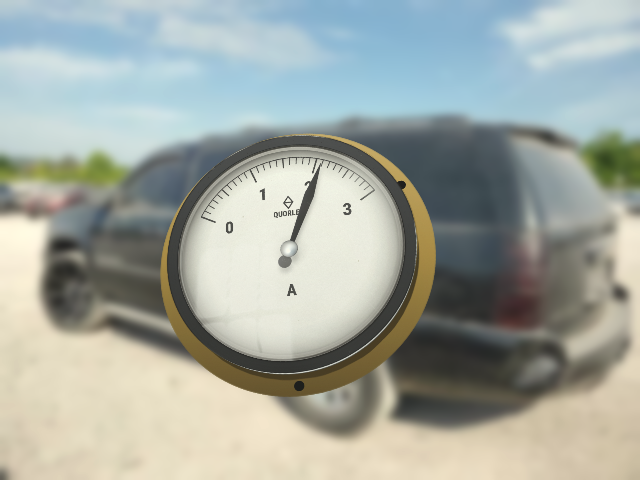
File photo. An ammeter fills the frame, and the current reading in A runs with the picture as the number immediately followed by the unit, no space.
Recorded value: 2.1A
